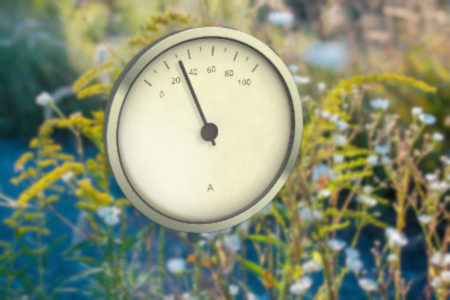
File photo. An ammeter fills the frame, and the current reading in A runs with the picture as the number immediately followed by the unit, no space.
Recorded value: 30A
